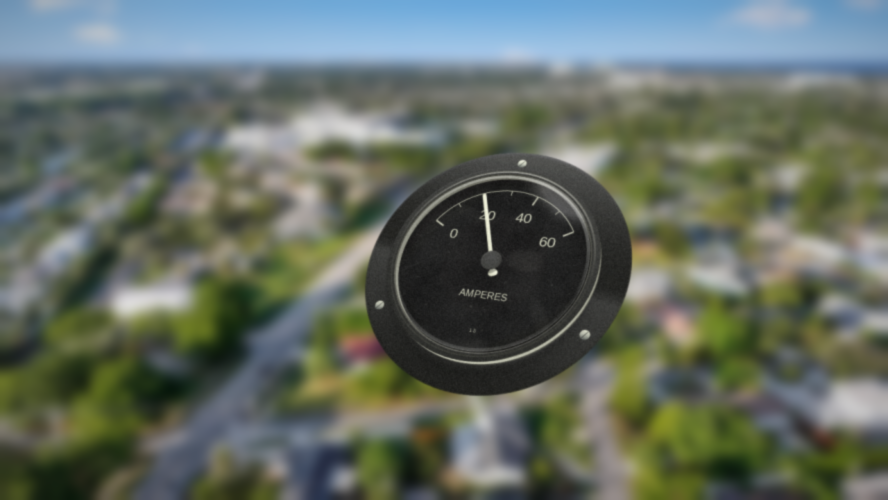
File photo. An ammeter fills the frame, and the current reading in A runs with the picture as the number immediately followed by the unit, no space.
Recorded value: 20A
